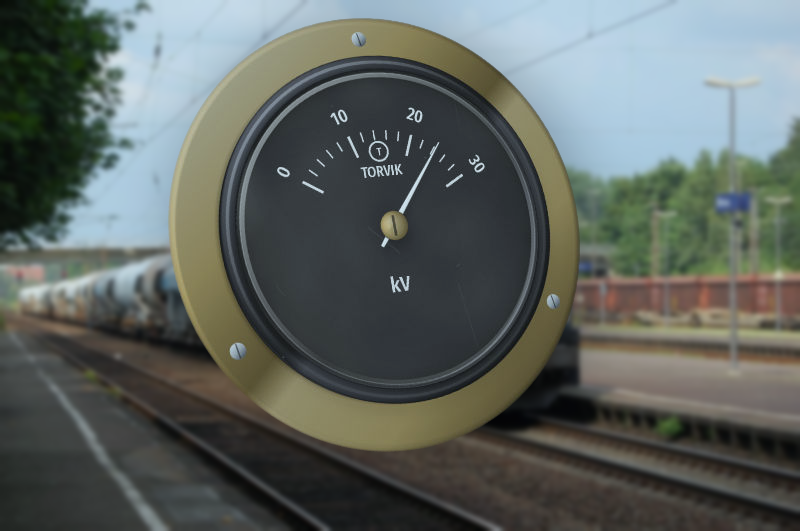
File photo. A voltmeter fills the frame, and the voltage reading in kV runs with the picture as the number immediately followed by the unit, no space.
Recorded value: 24kV
